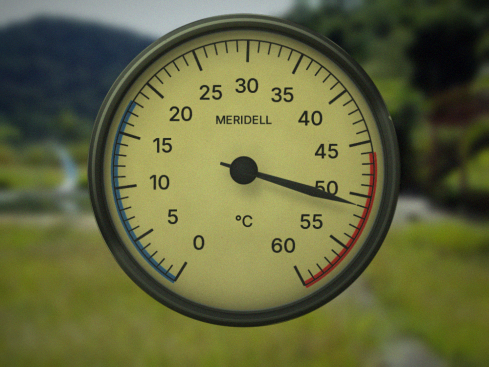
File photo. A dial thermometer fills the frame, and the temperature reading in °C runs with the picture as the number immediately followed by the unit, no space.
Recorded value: 51°C
